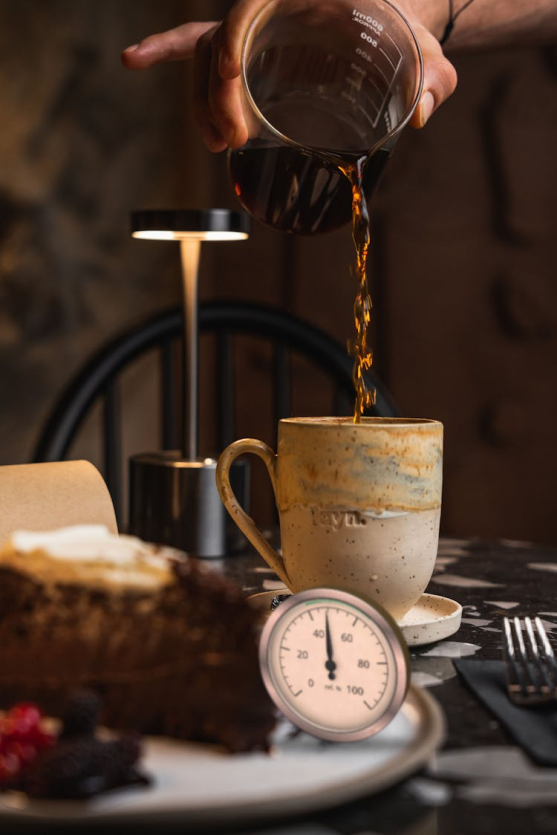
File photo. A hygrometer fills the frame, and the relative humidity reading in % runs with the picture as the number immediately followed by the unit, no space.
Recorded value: 48%
